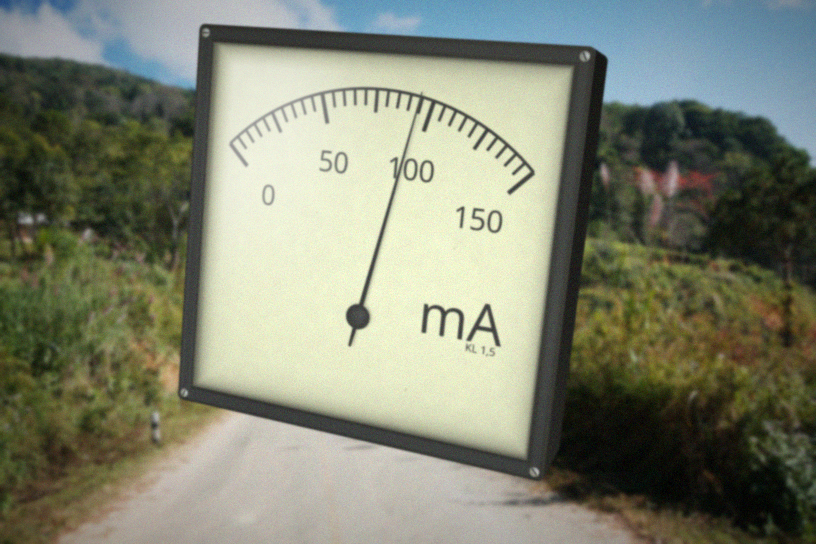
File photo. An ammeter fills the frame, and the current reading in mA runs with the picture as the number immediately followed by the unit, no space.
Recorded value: 95mA
